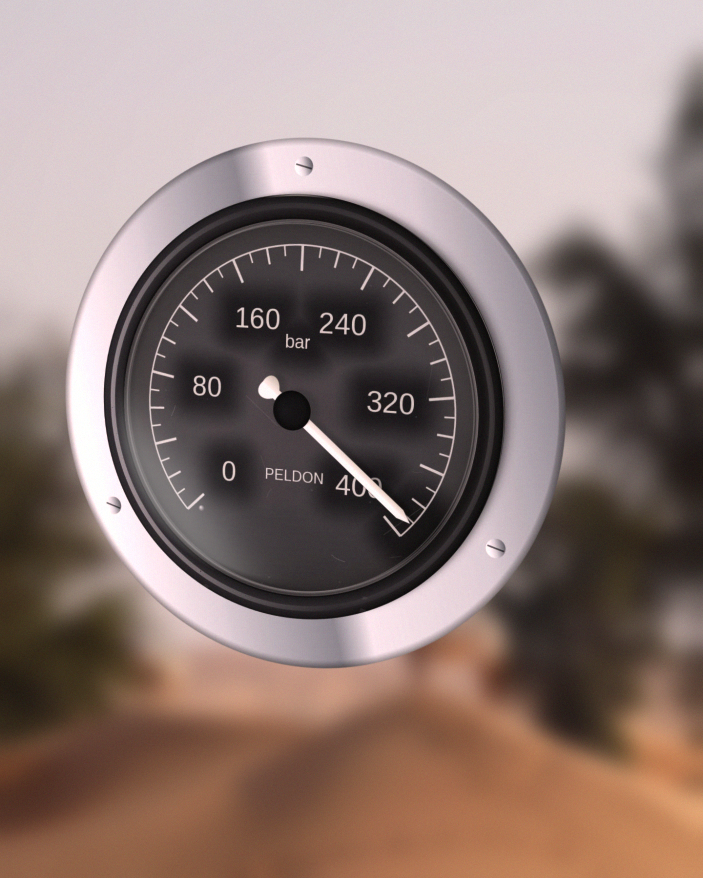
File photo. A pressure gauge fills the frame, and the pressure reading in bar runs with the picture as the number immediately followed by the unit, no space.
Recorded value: 390bar
